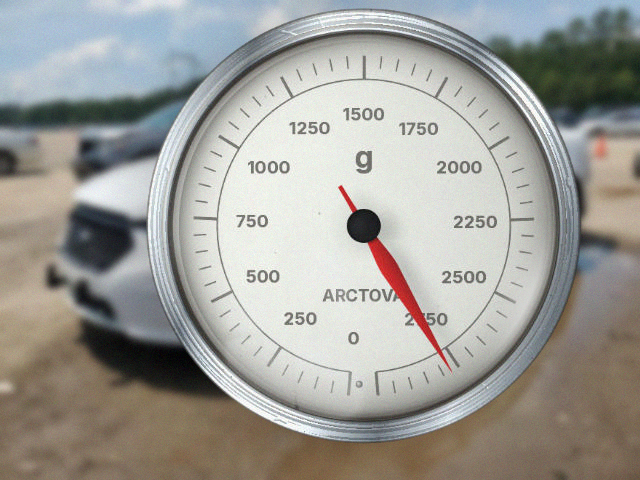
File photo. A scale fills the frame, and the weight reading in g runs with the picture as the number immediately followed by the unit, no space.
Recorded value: 2775g
